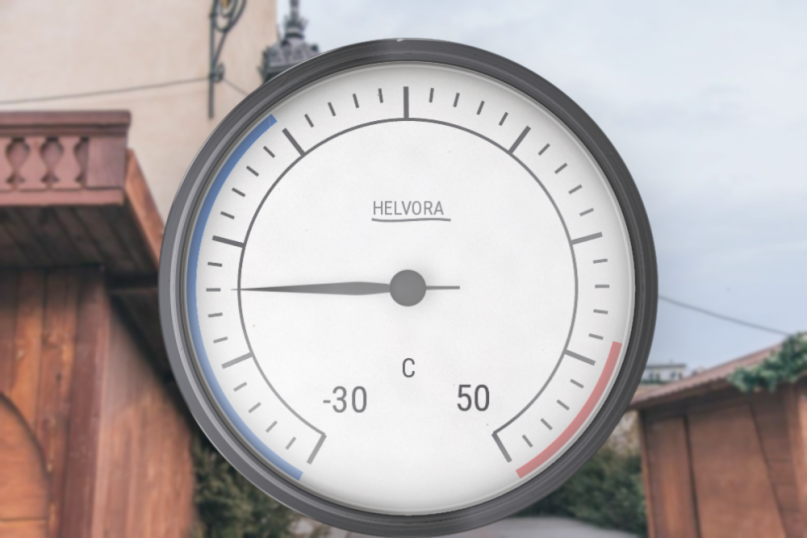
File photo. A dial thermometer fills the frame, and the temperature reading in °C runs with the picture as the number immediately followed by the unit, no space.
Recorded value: -14°C
